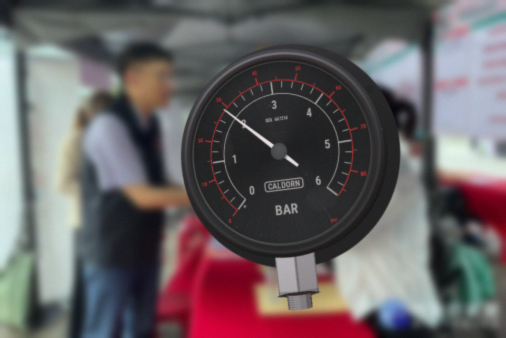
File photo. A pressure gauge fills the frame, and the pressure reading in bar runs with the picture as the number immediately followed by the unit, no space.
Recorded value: 2bar
